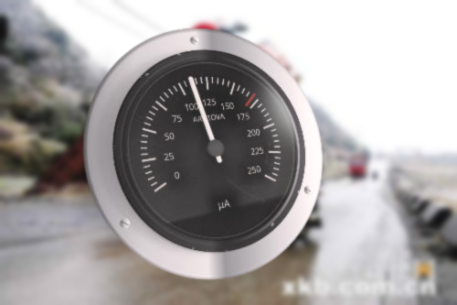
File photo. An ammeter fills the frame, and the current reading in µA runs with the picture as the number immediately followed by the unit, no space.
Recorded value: 110µA
